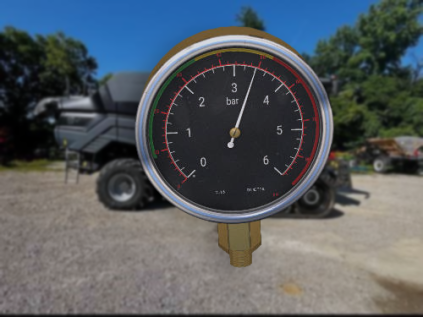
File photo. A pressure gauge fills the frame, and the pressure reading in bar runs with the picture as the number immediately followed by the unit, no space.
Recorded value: 3.4bar
